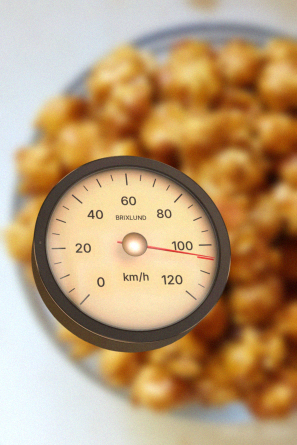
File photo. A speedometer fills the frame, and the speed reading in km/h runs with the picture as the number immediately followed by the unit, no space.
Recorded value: 105km/h
